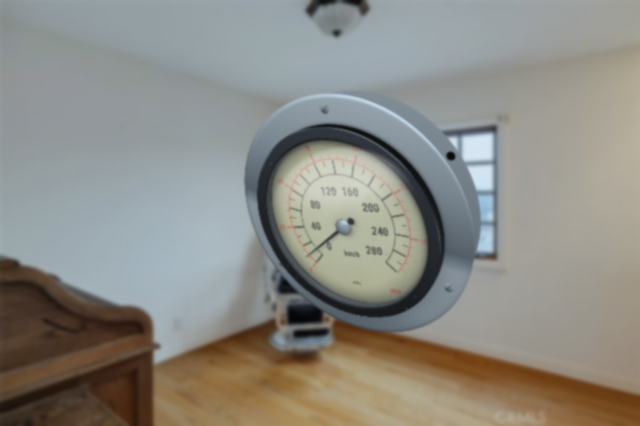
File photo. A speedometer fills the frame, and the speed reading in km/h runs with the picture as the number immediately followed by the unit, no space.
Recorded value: 10km/h
